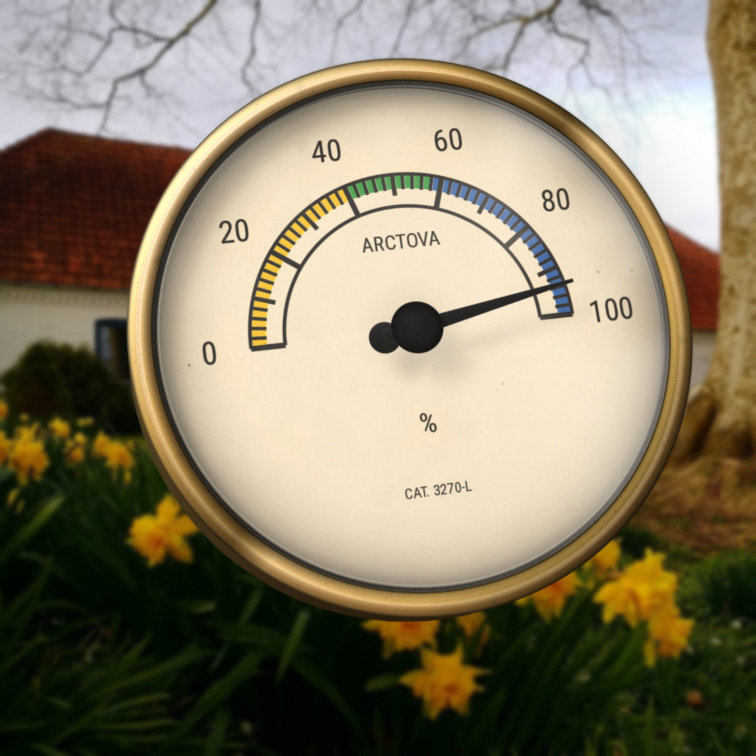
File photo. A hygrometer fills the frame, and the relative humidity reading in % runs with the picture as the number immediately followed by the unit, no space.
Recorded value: 94%
